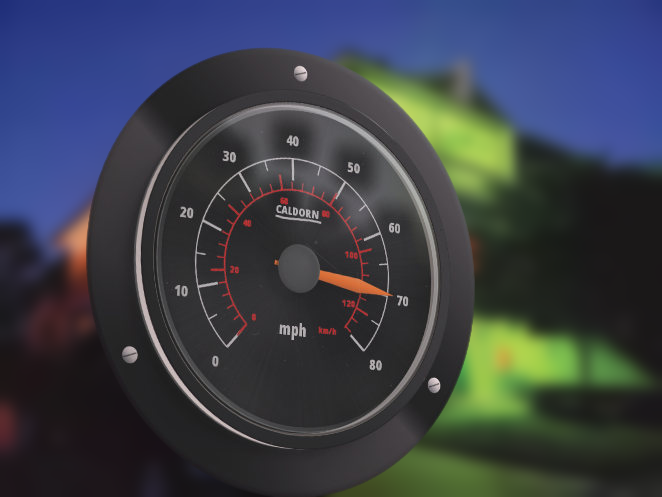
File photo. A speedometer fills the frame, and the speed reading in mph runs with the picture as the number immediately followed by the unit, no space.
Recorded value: 70mph
